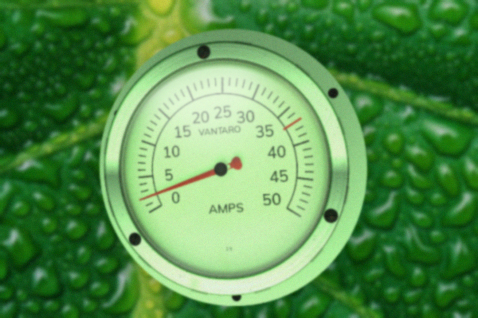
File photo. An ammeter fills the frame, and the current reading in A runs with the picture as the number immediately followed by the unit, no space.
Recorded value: 2A
